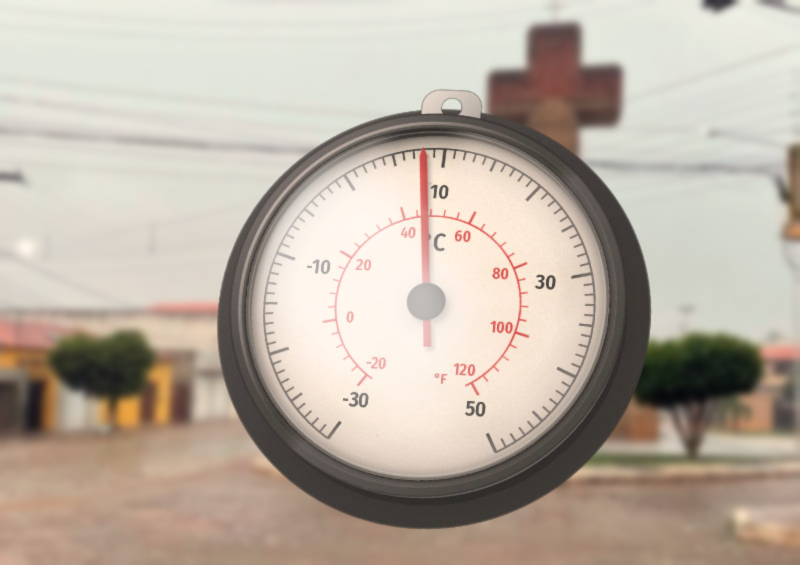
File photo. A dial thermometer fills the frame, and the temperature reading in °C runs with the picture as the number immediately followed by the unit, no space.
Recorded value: 8°C
